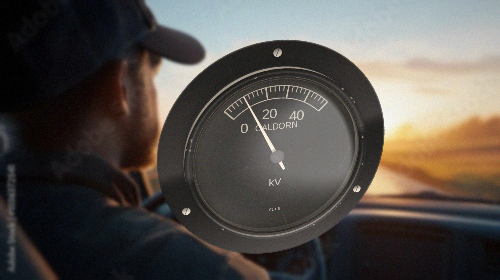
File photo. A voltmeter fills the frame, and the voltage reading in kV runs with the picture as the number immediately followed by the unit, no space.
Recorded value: 10kV
